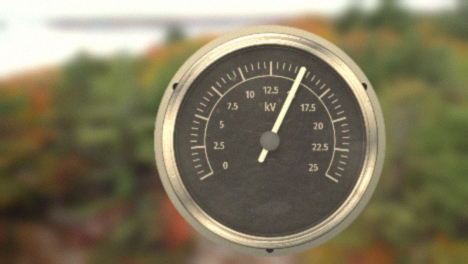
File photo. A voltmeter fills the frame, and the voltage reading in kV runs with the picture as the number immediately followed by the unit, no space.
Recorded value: 15kV
